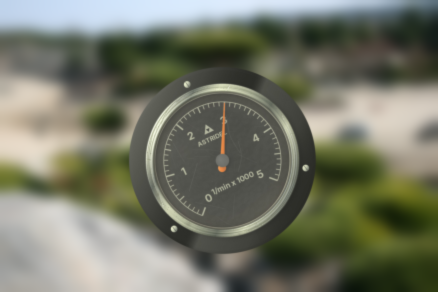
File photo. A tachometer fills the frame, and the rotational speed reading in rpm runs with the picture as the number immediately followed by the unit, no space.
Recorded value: 3000rpm
